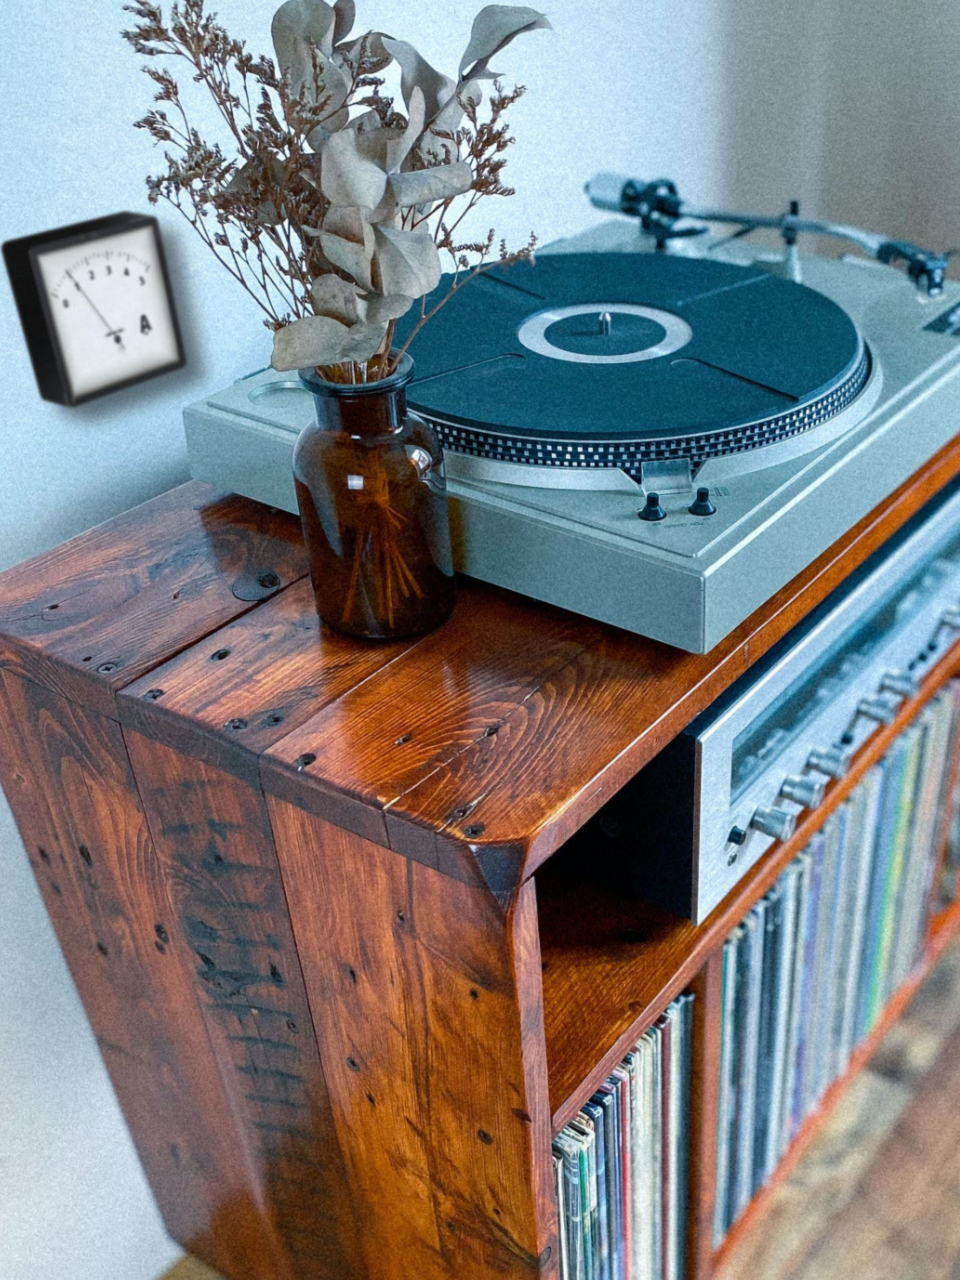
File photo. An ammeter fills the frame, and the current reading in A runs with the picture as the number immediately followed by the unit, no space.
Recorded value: 1A
